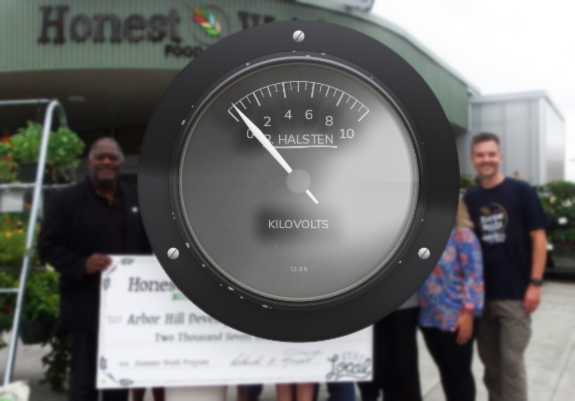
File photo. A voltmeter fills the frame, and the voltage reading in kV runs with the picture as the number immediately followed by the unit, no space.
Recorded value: 0.5kV
